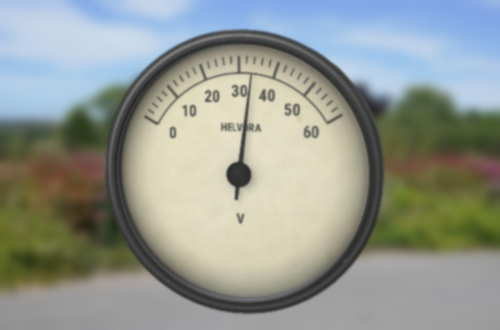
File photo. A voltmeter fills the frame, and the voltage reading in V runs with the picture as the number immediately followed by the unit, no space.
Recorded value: 34V
